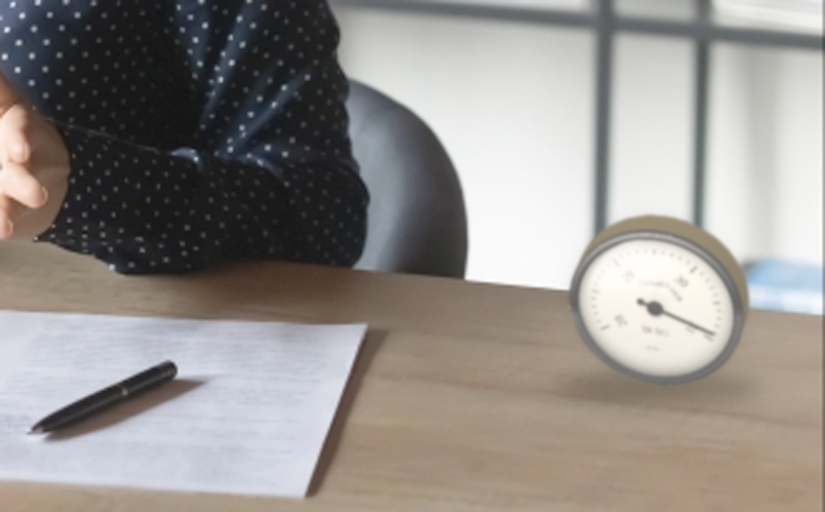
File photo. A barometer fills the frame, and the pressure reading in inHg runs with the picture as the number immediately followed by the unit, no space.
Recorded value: 30.9inHg
